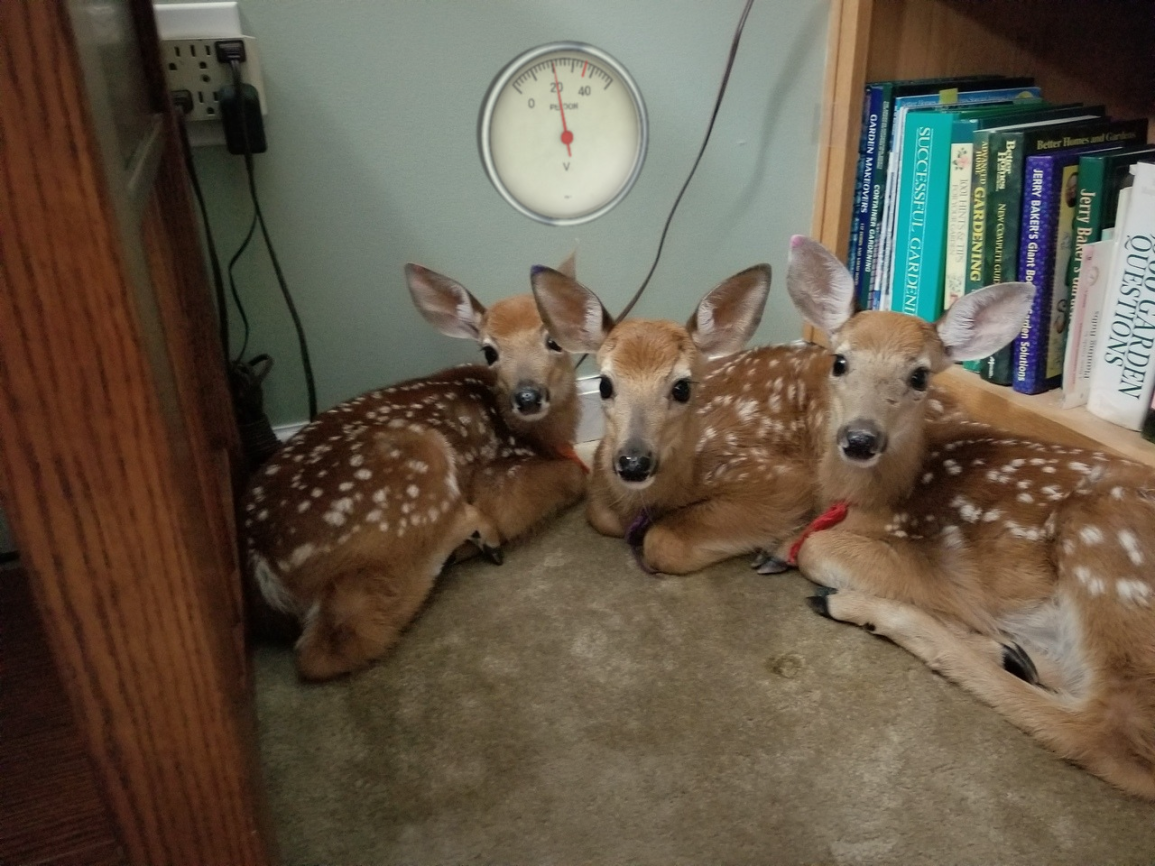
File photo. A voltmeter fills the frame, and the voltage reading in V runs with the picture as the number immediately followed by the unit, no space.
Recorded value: 20V
